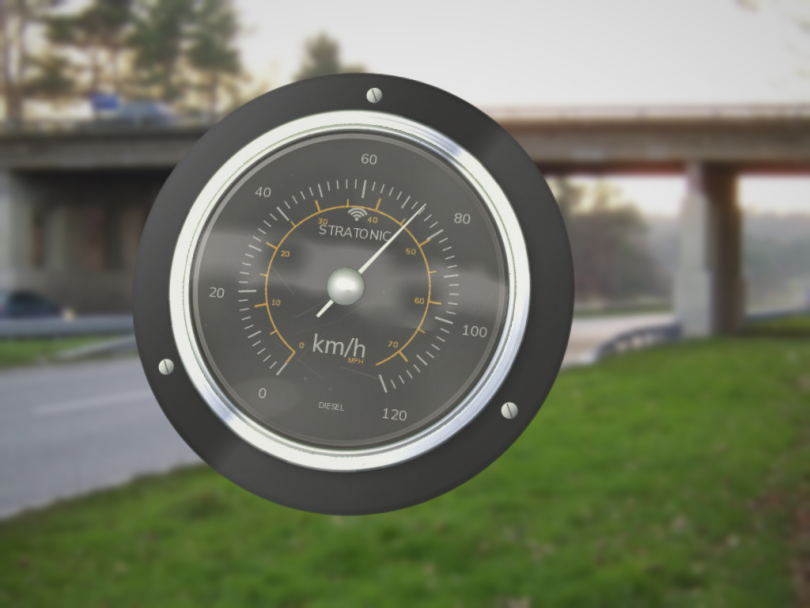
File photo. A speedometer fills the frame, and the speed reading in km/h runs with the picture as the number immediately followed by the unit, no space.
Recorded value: 74km/h
